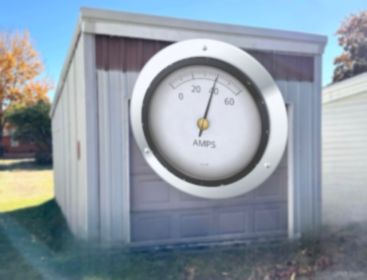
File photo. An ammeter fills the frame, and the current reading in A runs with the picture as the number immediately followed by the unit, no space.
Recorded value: 40A
